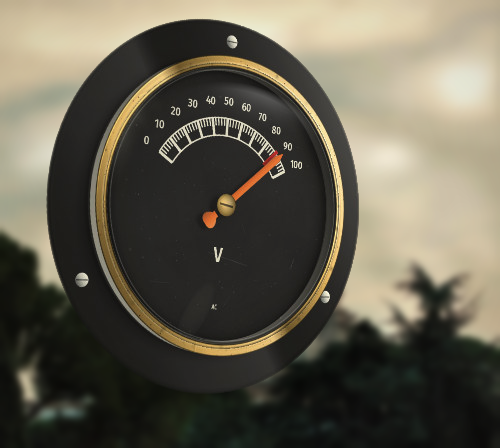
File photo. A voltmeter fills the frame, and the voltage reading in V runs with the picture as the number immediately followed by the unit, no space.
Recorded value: 90V
